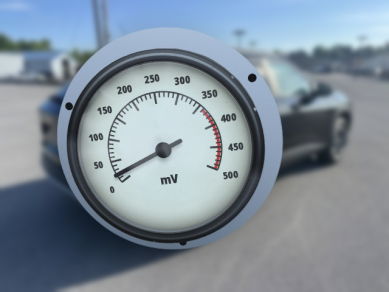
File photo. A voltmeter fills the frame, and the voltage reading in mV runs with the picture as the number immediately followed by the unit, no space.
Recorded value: 20mV
